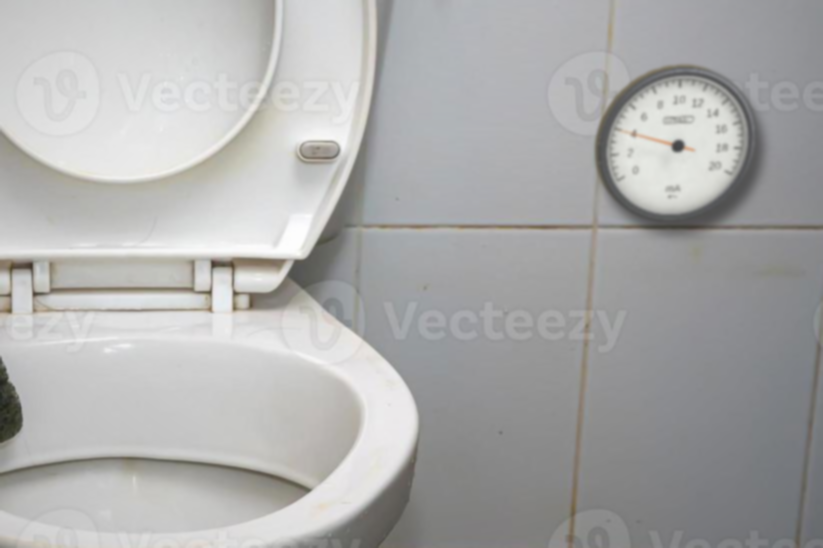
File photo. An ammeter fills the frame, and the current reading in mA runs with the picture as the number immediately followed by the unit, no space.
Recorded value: 4mA
